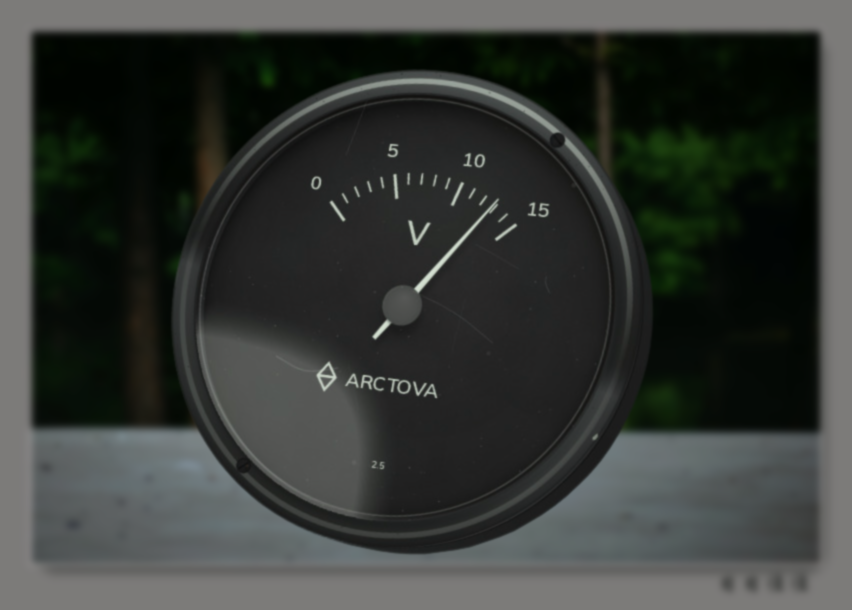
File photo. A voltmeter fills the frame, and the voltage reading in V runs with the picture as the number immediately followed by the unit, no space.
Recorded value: 13V
